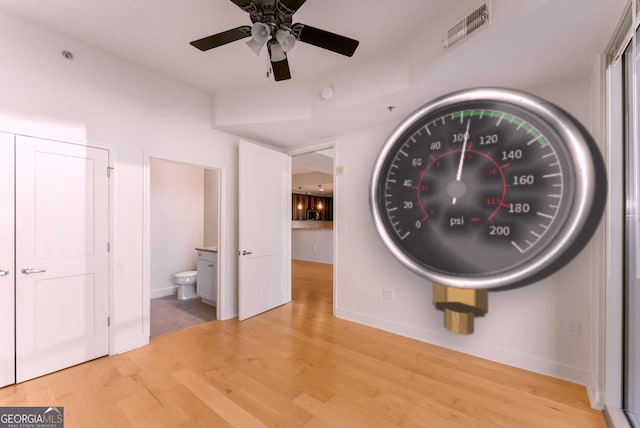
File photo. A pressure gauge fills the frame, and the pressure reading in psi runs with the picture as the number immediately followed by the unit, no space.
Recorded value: 105psi
